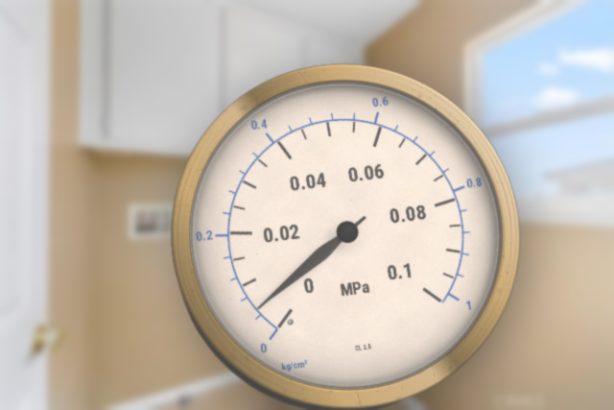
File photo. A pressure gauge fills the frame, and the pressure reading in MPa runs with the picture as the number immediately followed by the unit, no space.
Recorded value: 0.005MPa
